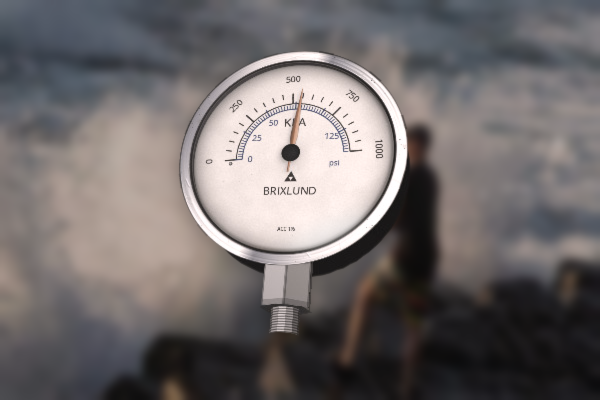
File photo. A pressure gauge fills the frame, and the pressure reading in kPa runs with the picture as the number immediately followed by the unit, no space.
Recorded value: 550kPa
